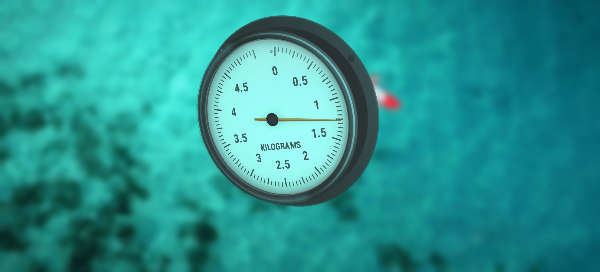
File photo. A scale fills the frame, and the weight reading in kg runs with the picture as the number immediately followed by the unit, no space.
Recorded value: 1.25kg
